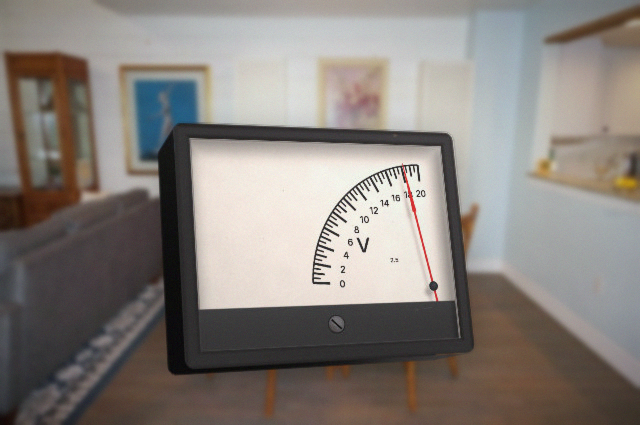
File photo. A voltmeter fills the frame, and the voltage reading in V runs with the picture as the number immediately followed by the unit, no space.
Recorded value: 18V
